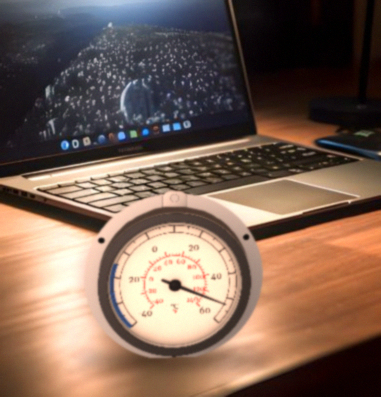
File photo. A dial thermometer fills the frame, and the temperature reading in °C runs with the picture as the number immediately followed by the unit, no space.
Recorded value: 52.5°C
